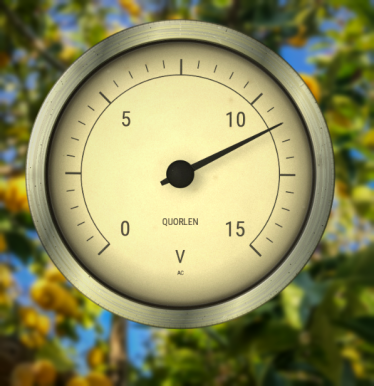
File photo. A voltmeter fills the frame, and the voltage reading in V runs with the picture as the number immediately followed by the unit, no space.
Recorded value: 11V
